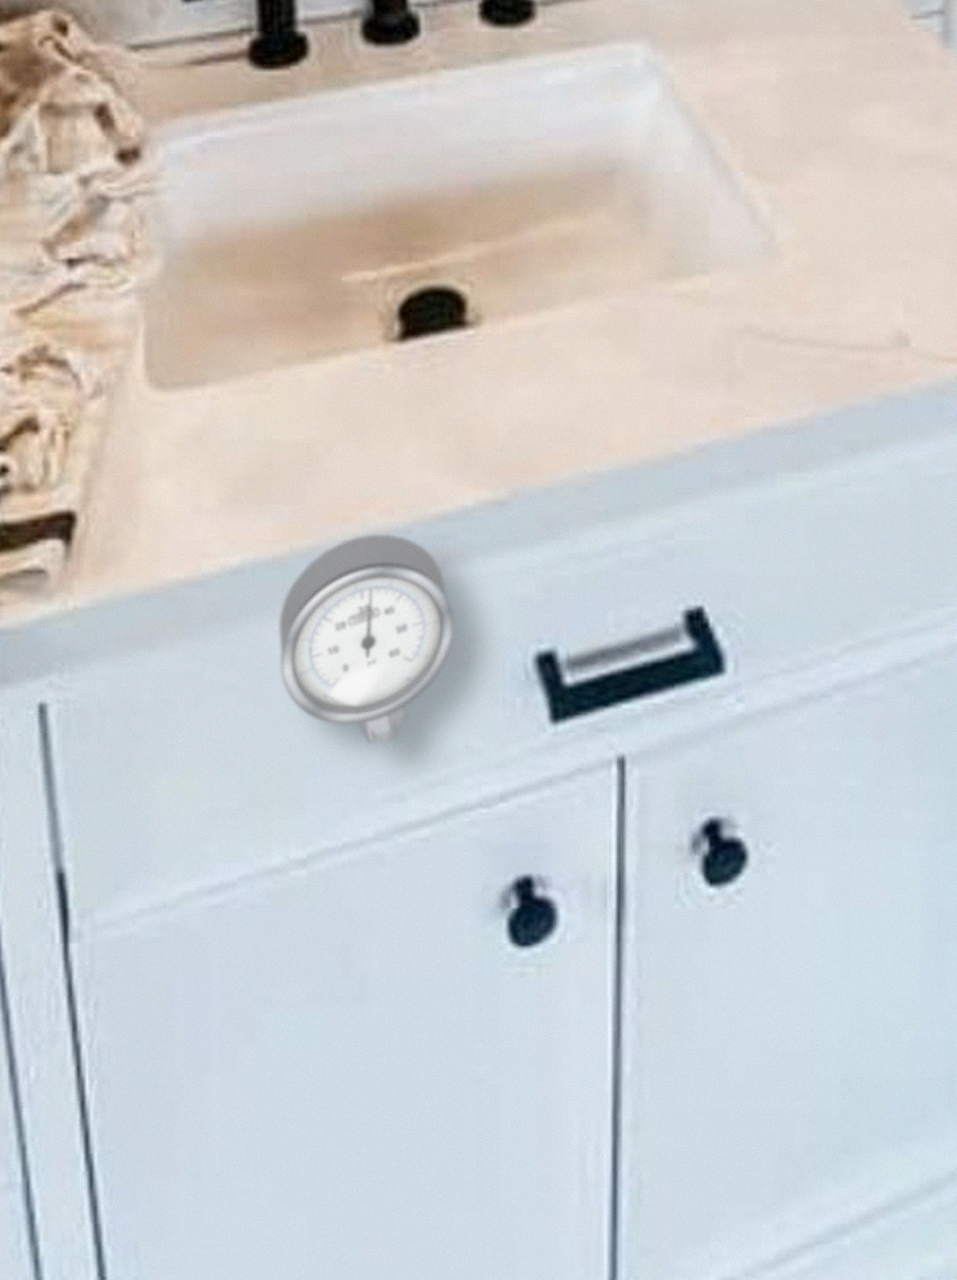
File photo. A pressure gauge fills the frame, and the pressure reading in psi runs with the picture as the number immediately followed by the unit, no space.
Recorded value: 32psi
